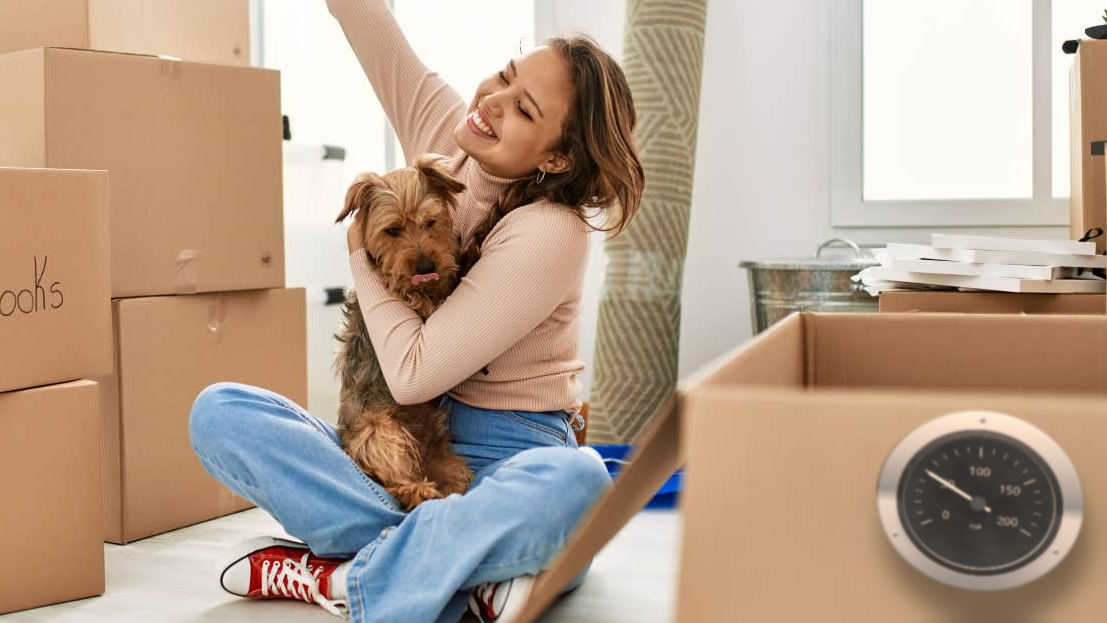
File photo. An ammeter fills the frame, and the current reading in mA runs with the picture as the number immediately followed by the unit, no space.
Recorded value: 50mA
